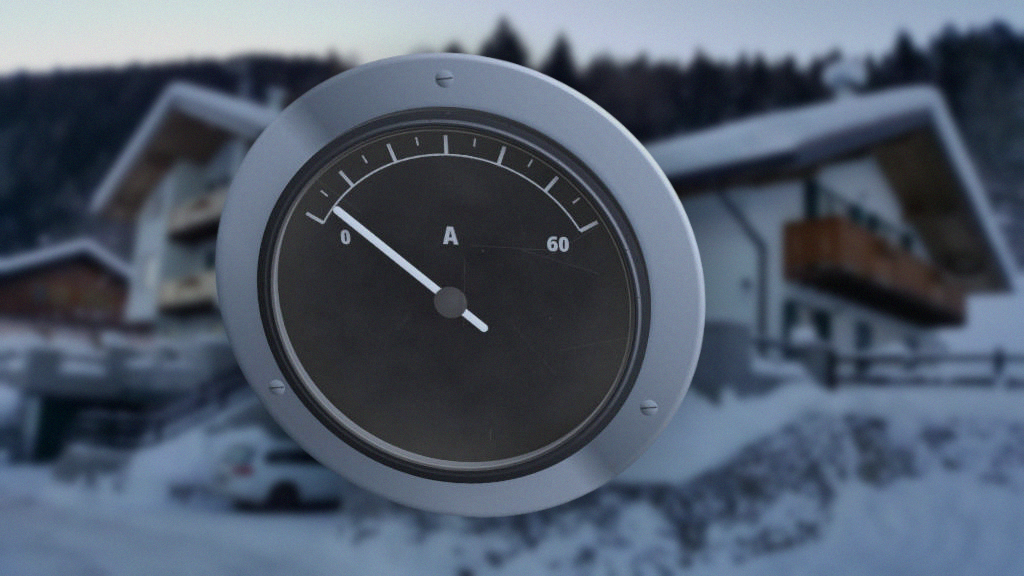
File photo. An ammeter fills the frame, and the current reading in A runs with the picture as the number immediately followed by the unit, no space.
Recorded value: 5A
